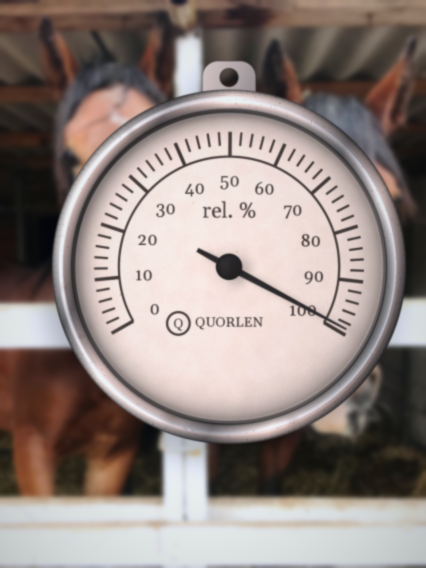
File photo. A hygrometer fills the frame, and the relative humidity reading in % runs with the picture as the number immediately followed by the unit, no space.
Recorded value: 99%
